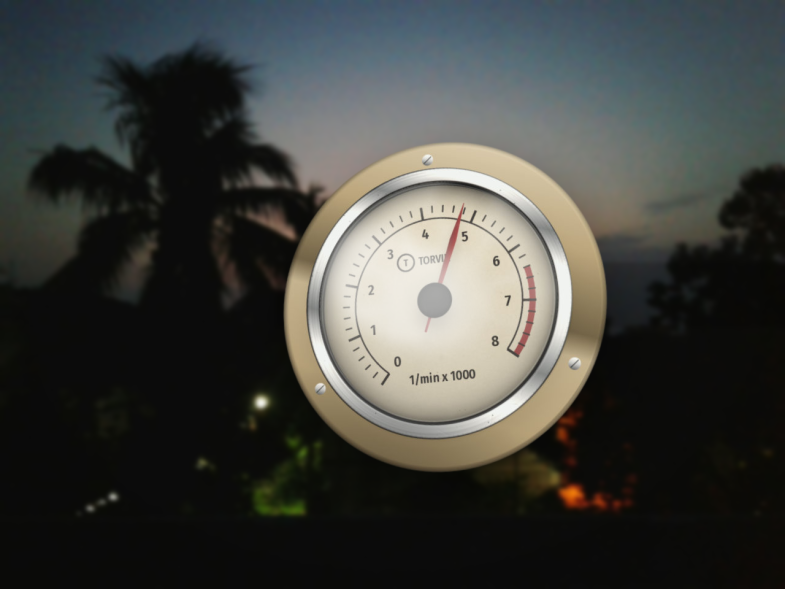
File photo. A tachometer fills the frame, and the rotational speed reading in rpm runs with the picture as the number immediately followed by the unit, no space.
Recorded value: 4800rpm
